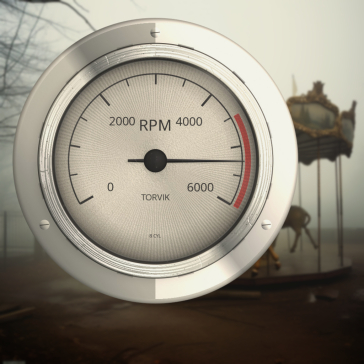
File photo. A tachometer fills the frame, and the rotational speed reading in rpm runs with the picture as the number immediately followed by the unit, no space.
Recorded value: 5250rpm
